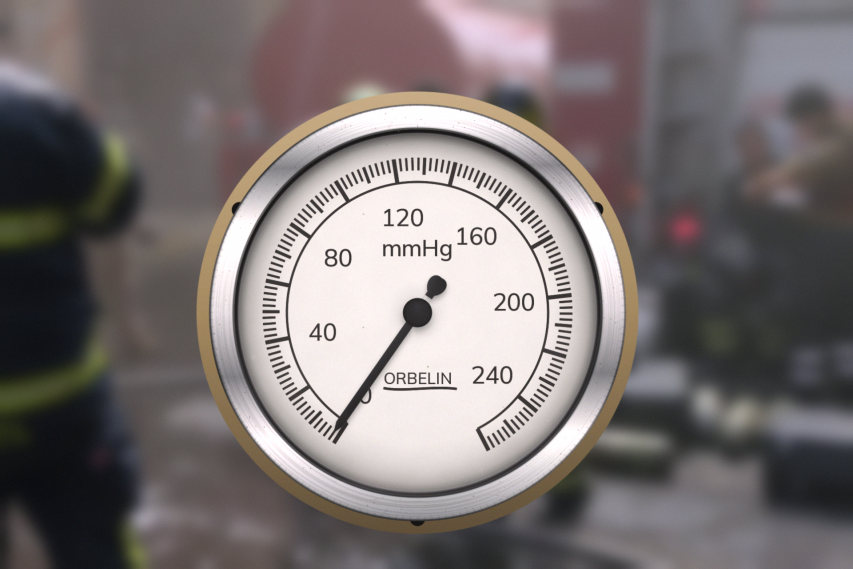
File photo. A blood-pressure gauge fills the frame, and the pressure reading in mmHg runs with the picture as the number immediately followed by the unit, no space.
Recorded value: 2mmHg
